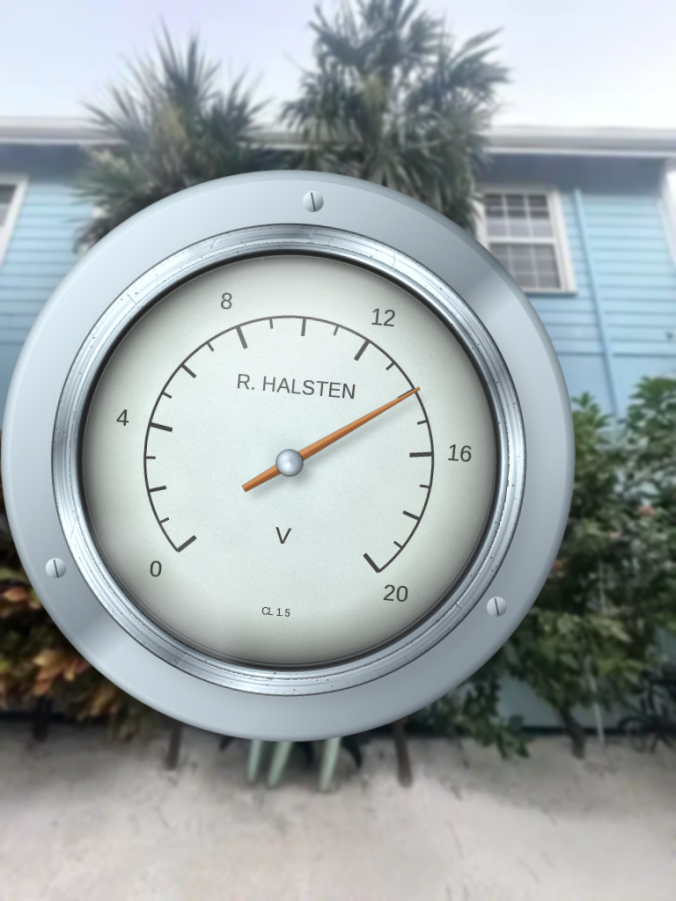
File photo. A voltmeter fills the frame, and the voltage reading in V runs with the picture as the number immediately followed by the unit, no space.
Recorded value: 14V
